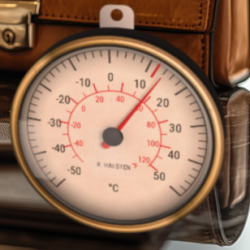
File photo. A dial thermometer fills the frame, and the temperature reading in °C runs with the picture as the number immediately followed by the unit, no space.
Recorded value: 14°C
